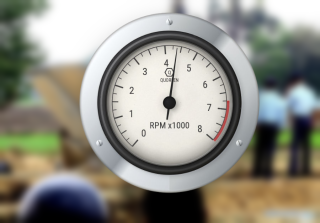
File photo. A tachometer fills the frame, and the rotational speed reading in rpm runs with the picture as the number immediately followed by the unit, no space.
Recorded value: 4375rpm
